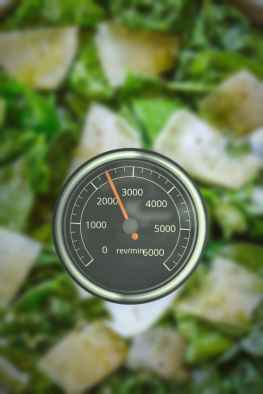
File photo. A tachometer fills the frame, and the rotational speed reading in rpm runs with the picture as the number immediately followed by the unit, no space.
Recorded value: 2400rpm
